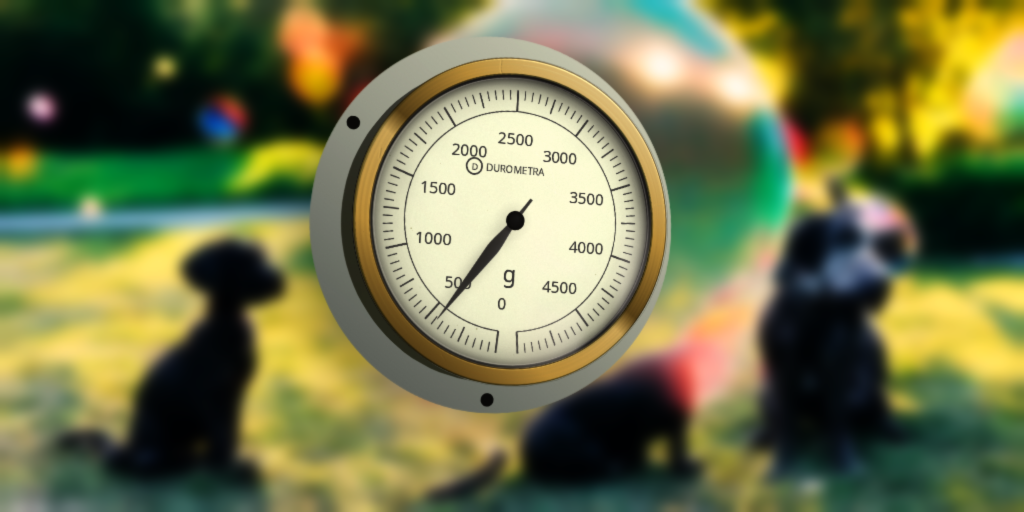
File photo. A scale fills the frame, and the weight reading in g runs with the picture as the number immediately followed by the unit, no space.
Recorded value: 450g
